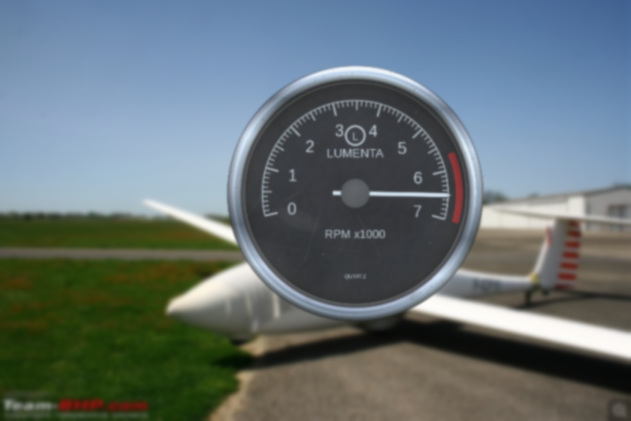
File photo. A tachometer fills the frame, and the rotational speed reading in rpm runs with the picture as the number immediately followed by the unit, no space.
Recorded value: 6500rpm
